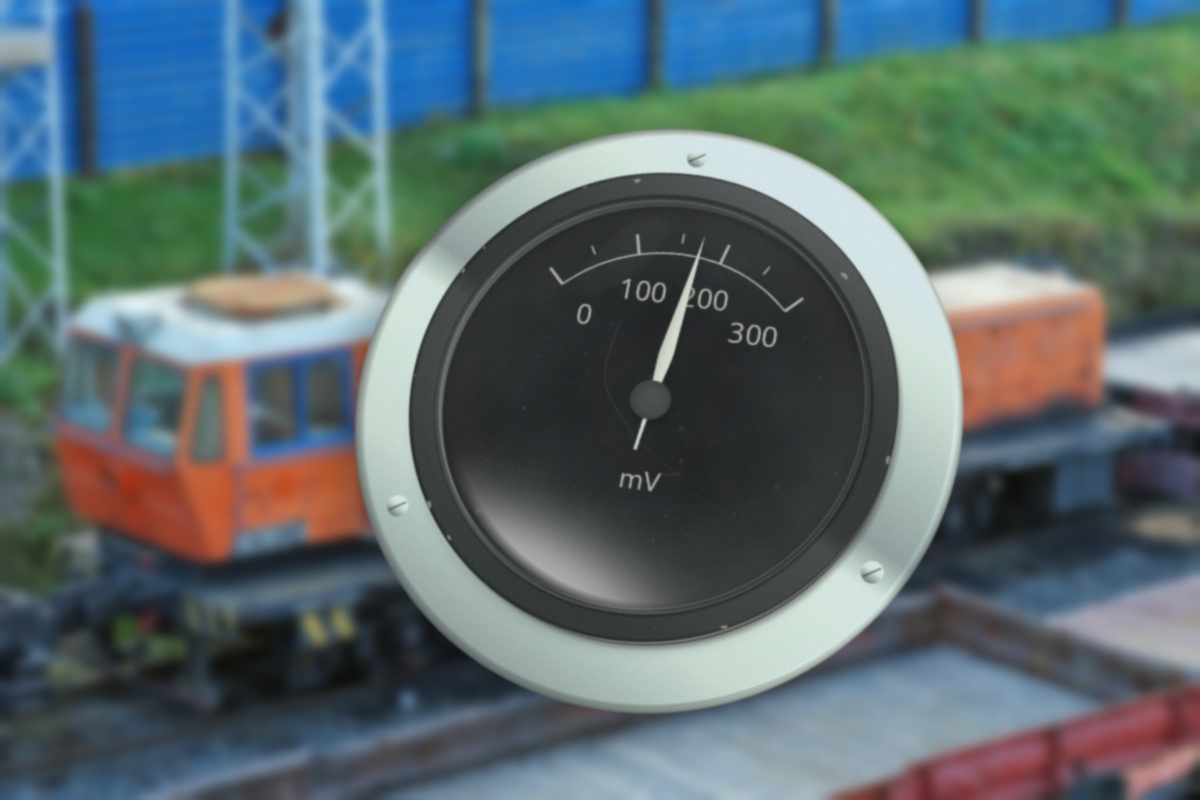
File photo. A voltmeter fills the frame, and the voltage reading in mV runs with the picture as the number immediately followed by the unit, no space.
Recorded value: 175mV
